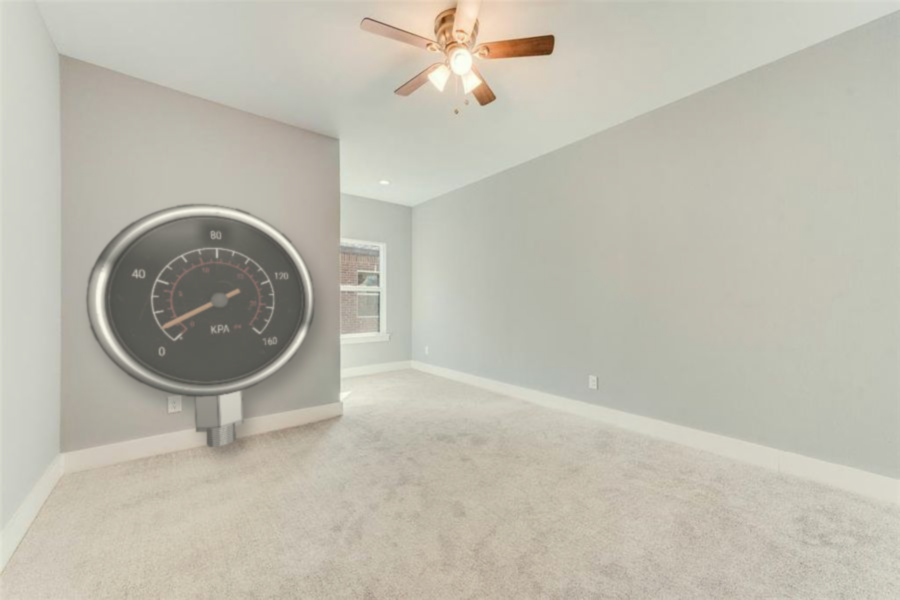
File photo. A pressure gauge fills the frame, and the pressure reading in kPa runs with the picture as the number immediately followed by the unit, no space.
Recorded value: 10kPa
